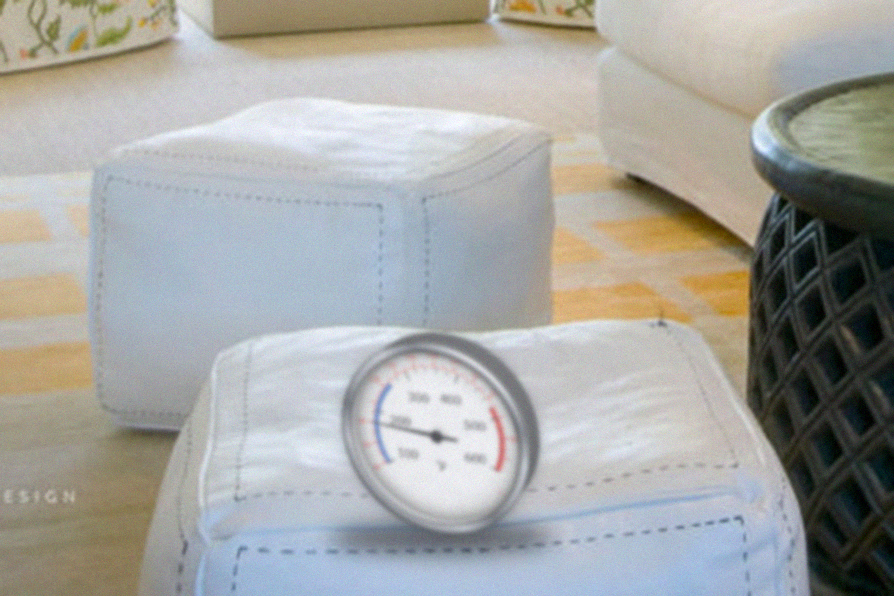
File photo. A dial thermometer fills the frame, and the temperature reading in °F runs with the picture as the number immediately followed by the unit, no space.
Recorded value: 180°F
